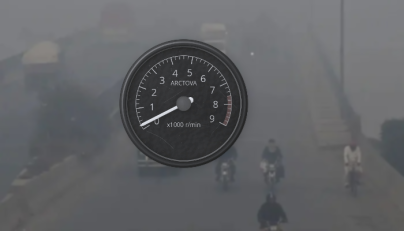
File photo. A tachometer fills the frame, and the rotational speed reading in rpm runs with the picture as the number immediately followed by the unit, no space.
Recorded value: 200rpm
